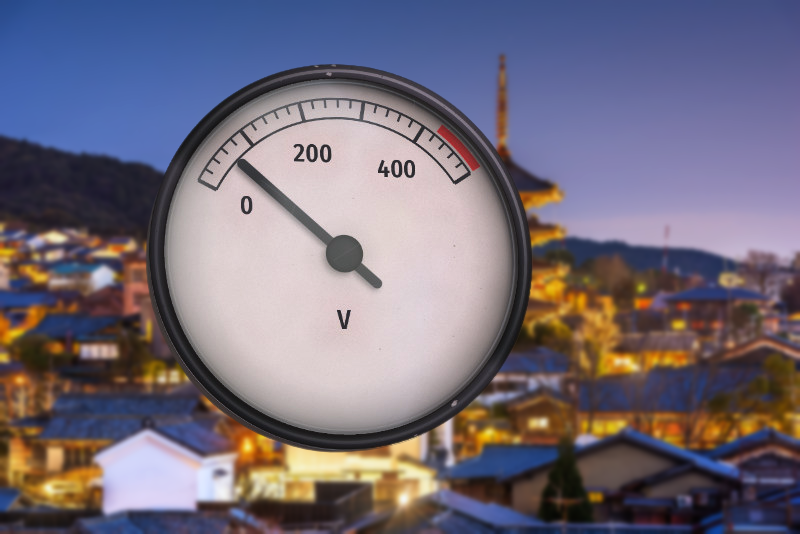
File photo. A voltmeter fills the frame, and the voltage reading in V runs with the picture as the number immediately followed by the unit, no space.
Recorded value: 60V
